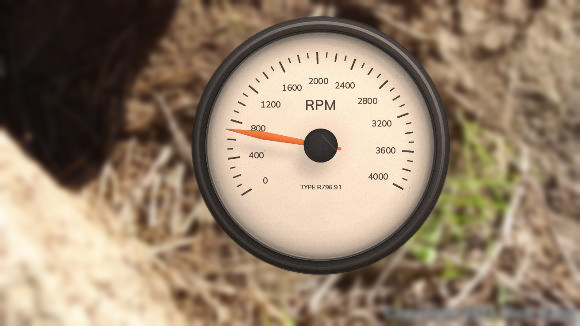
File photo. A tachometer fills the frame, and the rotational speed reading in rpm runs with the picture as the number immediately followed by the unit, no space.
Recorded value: 700rpm
